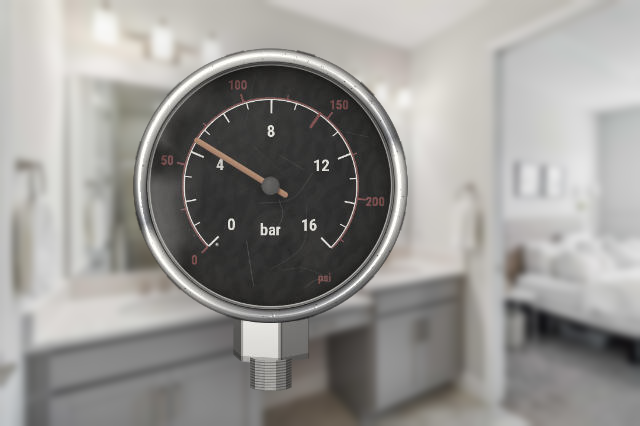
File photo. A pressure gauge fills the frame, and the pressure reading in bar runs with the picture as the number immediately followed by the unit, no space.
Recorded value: 4.5bar
